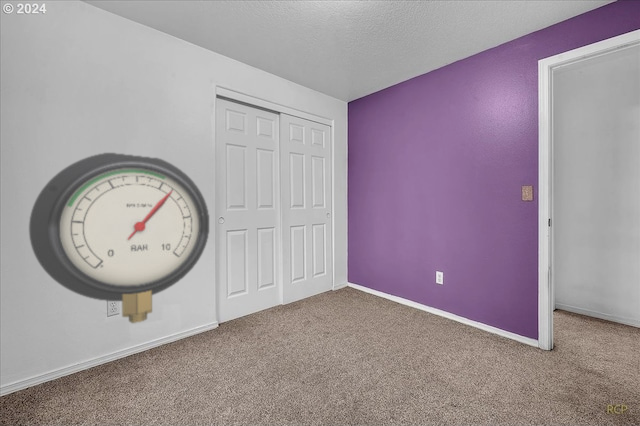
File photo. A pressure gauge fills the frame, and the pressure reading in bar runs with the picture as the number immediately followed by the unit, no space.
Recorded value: 6.5bar
